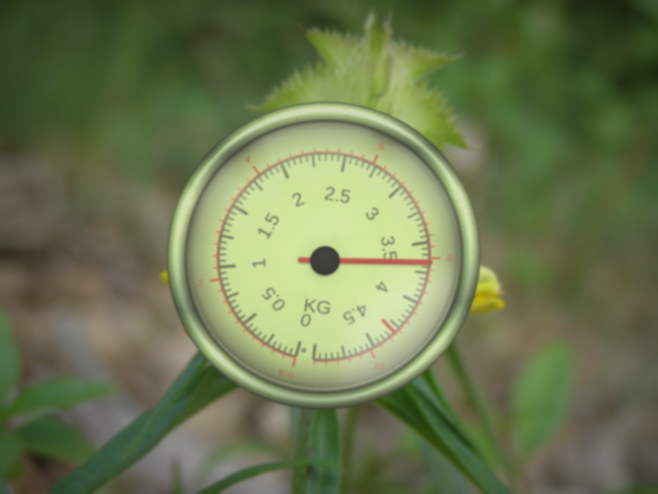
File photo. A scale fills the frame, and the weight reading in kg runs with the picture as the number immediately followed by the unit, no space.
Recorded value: 3.65kg
